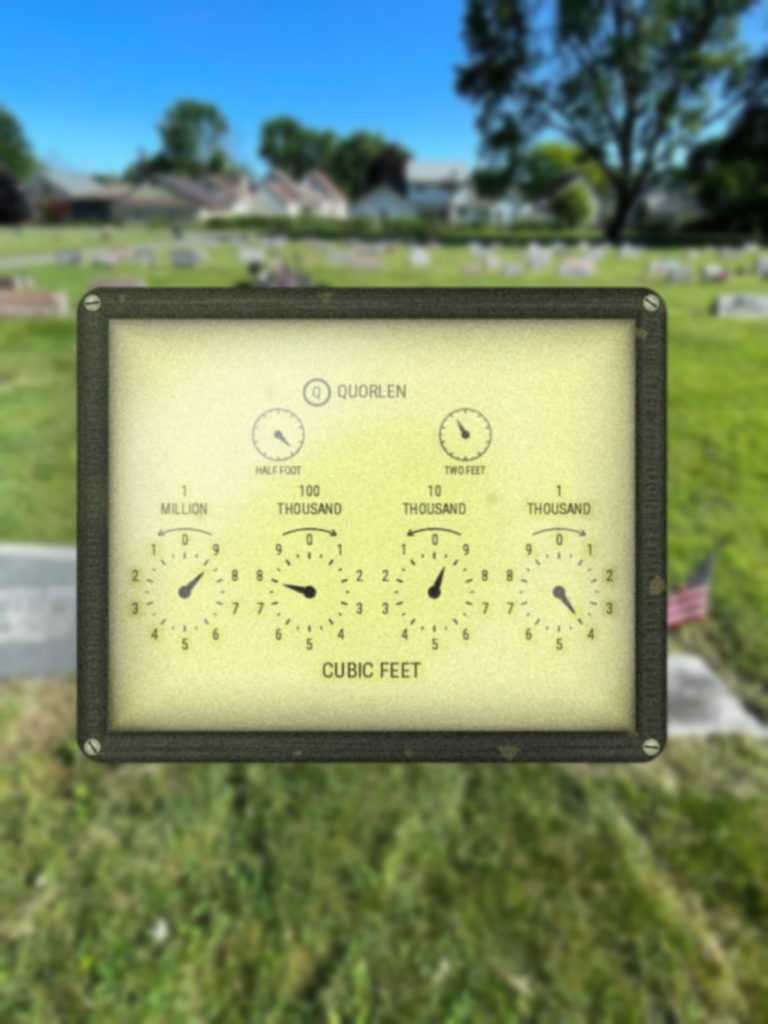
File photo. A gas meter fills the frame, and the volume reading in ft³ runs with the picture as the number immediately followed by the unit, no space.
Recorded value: 879400ft³
